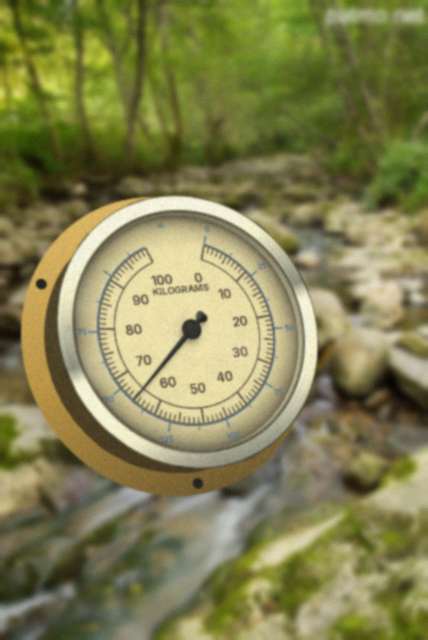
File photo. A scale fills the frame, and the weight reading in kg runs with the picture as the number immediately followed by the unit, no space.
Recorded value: 65kg
